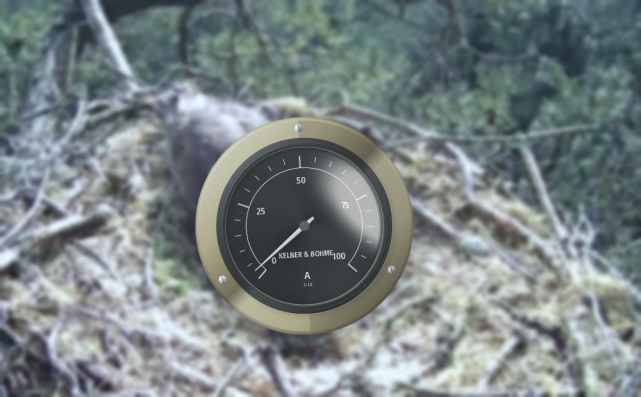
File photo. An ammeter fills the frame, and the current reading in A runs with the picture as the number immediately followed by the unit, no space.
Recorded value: 2.5A
